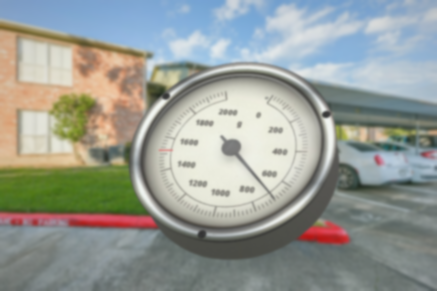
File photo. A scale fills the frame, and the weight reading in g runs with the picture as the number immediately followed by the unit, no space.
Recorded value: 700g
